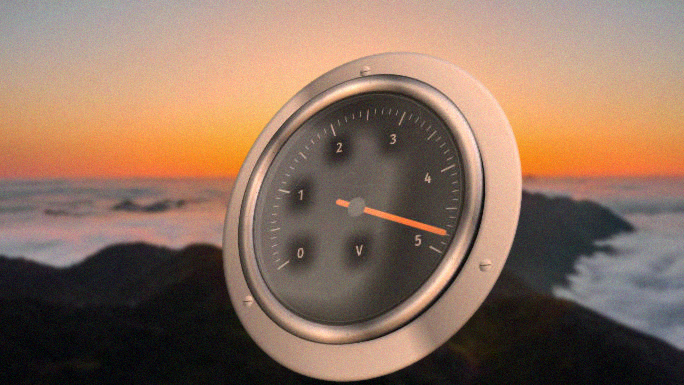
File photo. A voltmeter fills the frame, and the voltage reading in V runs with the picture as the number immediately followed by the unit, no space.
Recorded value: 4.8V
